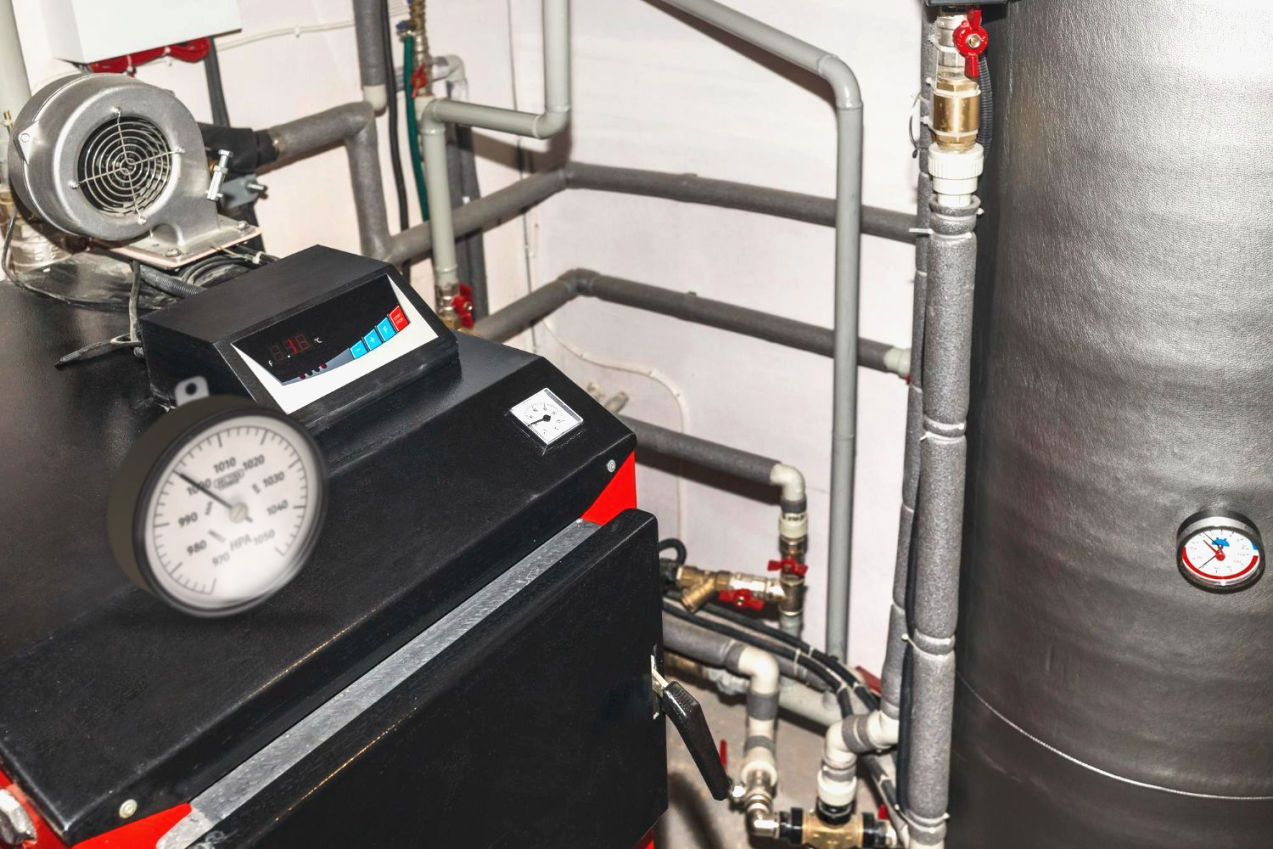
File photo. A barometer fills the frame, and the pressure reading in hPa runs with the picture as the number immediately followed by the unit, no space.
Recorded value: 1000hPa
